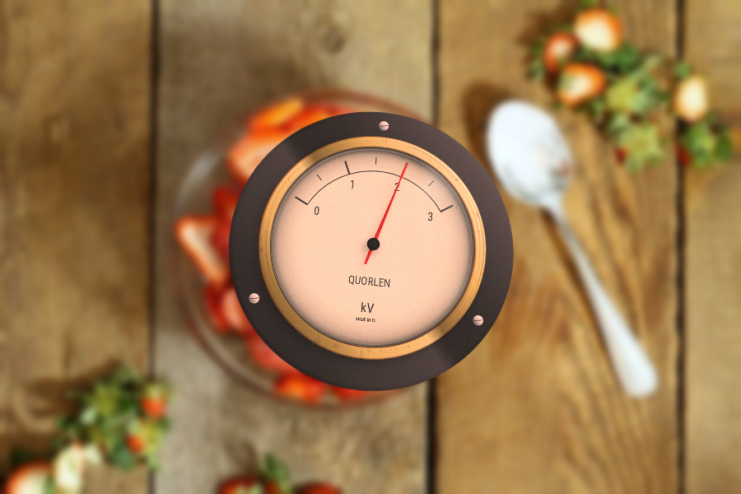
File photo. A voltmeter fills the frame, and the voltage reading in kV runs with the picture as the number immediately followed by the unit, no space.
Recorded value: 2kV
